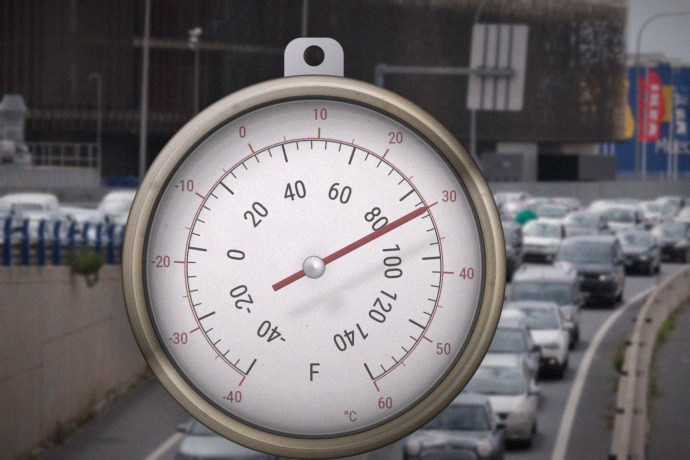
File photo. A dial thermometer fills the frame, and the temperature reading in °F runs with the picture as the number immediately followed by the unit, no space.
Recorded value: 86°F
